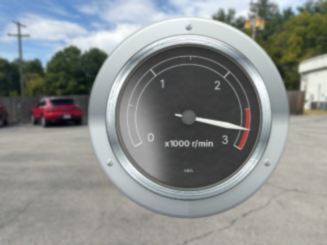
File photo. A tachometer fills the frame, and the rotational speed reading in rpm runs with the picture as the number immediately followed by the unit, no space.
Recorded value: 2750rpm
